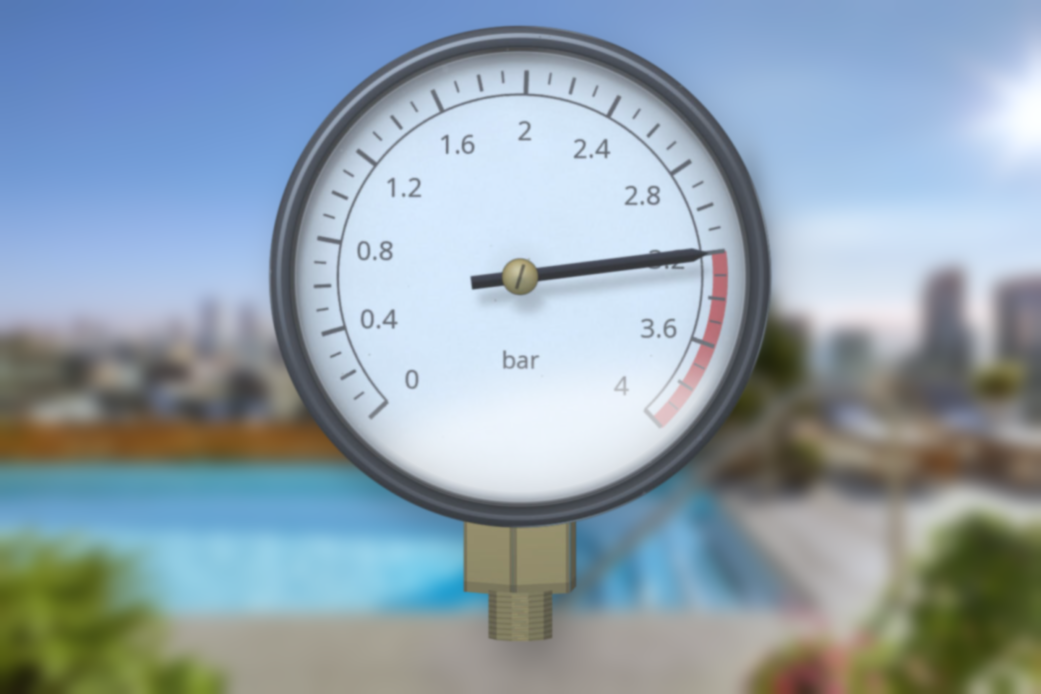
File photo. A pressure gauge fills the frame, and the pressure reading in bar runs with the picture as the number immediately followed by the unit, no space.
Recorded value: 3.2bar
